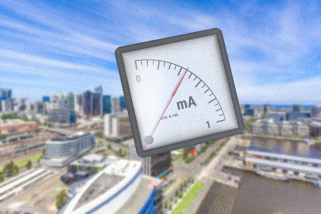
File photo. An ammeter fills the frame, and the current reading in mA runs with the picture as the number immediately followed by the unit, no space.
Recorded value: 0.45mA
